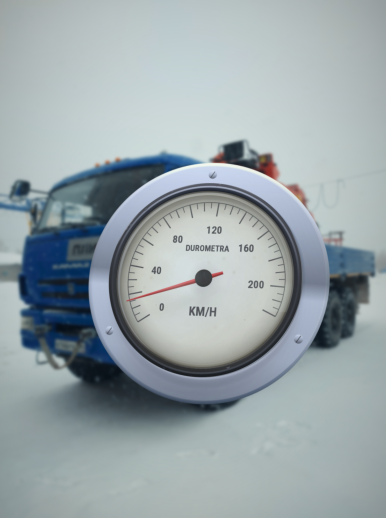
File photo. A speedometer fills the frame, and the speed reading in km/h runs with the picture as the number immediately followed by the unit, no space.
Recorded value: 15km/h
